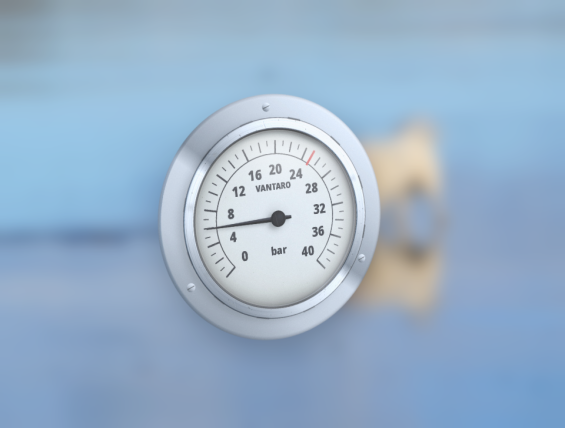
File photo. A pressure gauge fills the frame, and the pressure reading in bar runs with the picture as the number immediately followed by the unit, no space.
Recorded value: 6bar
